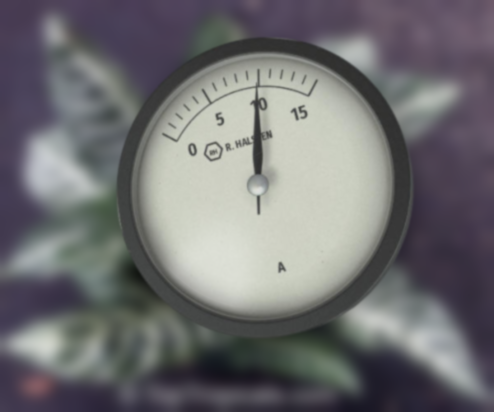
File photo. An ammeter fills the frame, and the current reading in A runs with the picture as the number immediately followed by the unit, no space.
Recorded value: 10A
